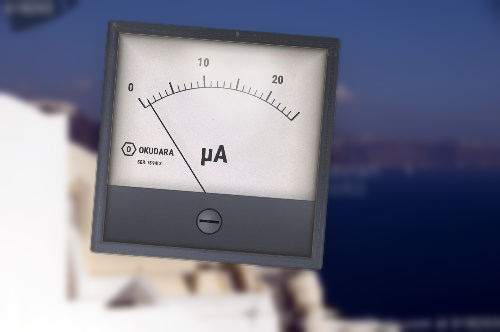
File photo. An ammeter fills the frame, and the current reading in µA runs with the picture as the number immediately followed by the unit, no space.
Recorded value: 1µA
